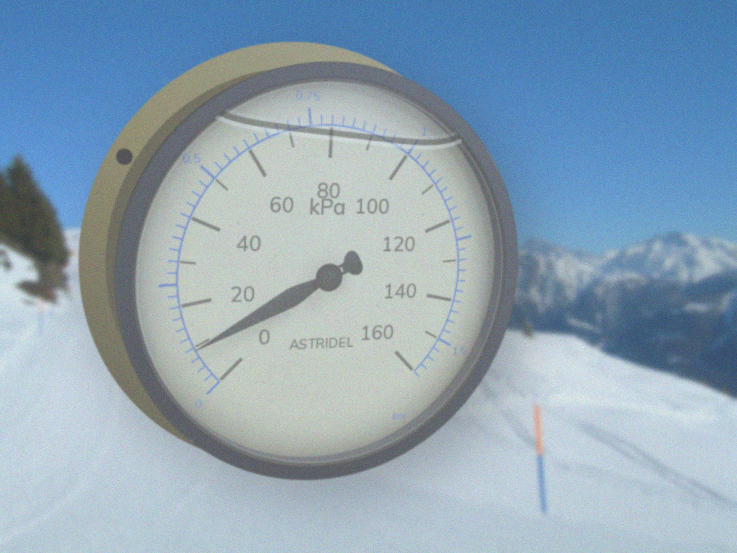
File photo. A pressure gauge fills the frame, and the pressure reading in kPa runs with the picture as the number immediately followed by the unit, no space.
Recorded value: 10kPa
